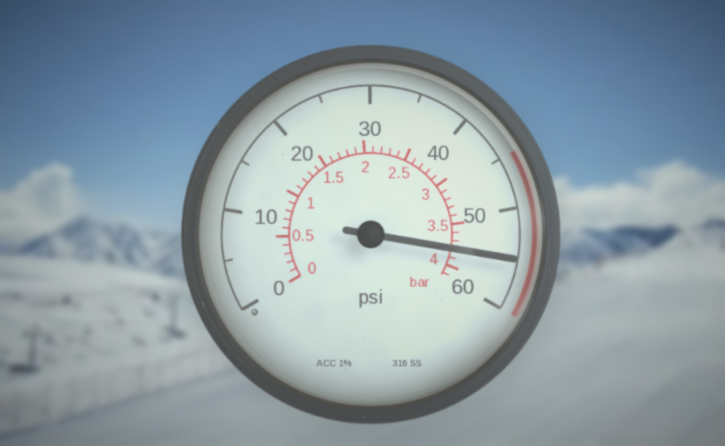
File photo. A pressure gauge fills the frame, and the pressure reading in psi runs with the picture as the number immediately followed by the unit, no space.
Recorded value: 55psi
